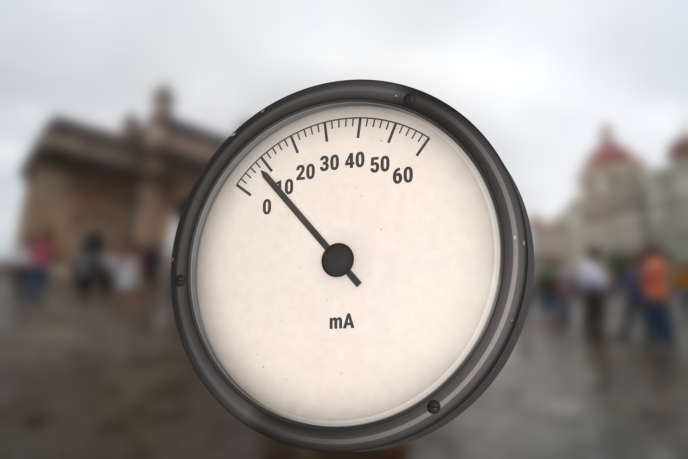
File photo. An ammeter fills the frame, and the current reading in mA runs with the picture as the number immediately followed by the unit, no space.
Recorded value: 8mA
